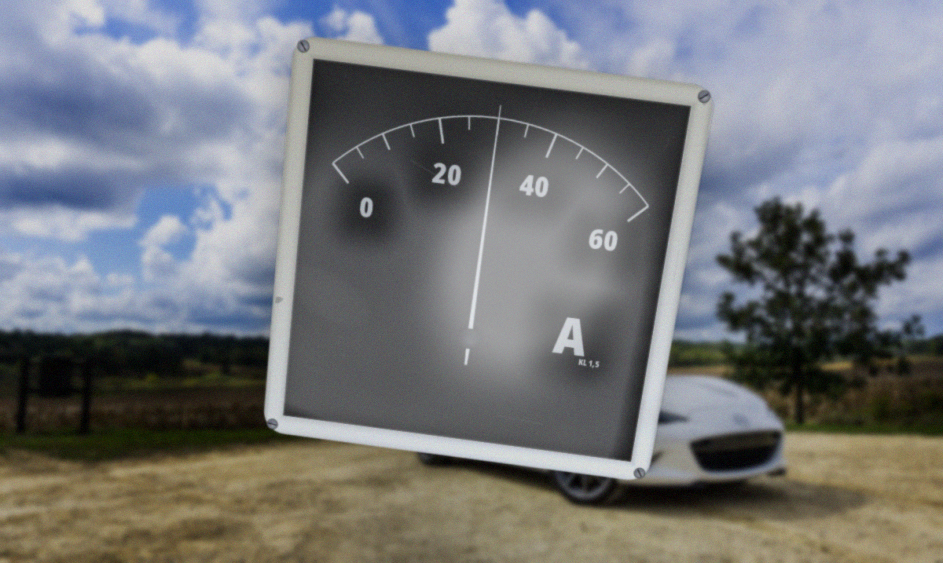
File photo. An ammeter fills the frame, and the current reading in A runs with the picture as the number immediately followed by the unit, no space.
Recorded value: 30A
